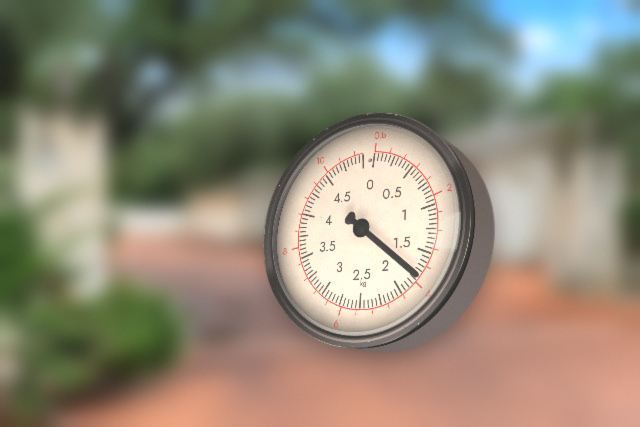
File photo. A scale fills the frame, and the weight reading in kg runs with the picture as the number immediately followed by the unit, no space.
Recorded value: 1.75kg
